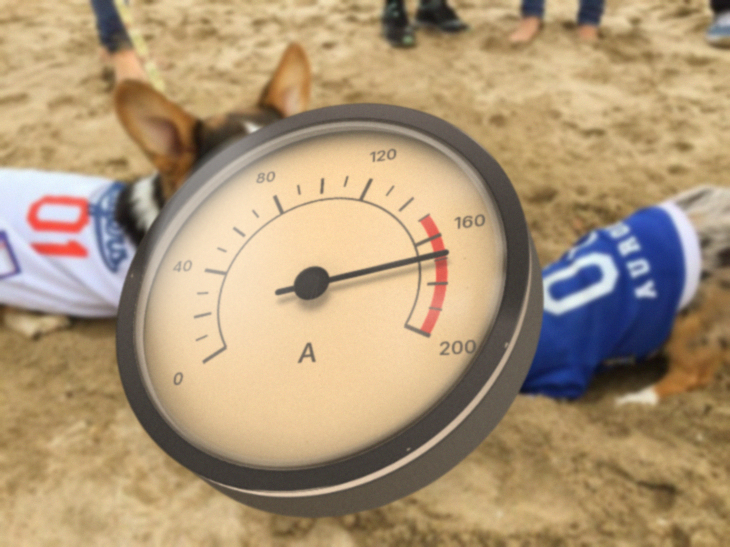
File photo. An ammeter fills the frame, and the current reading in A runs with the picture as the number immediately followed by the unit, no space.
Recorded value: 170A
